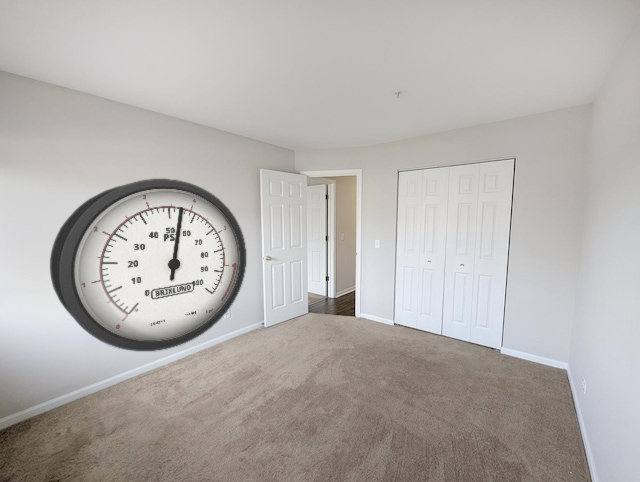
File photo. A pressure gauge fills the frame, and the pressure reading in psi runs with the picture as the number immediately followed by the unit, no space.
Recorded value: 54psi
